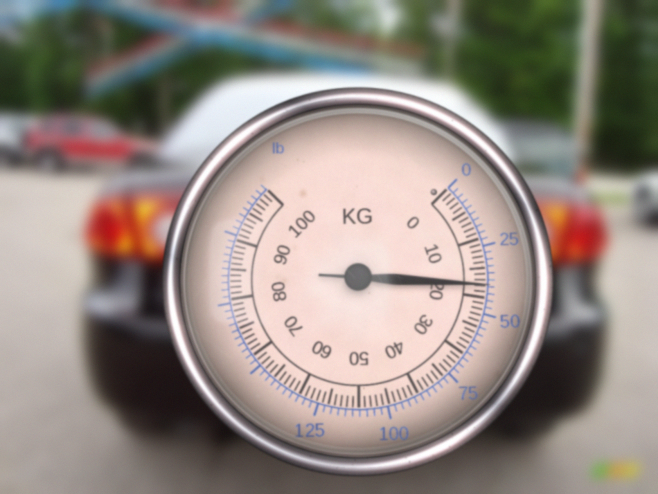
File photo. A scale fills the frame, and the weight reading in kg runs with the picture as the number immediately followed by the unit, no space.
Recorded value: 18kg
